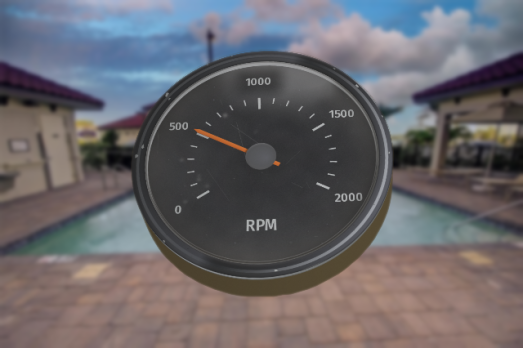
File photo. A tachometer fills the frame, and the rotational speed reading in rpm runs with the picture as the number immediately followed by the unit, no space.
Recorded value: 500rpm
